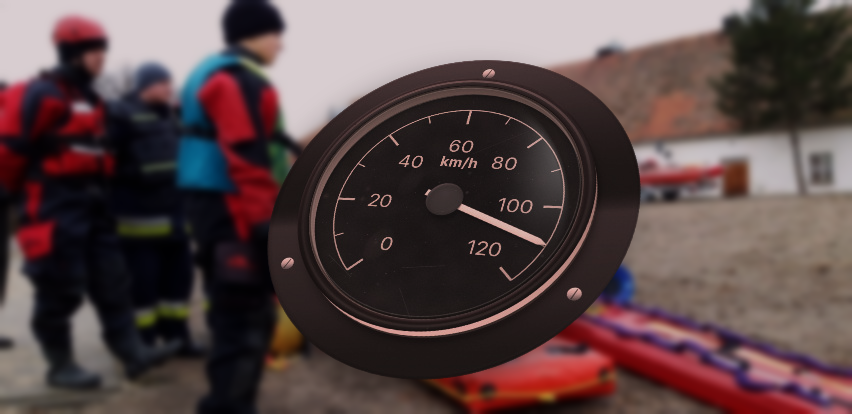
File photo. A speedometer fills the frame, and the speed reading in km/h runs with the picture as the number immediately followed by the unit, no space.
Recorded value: 110km/h
